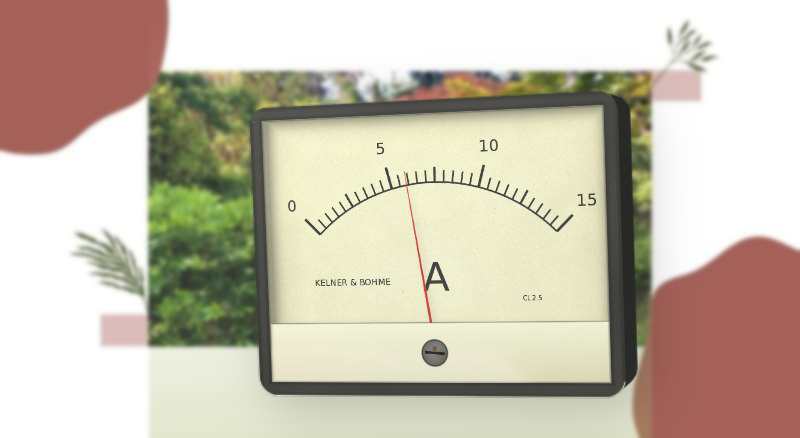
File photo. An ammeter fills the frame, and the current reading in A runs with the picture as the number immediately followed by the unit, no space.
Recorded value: 6A
